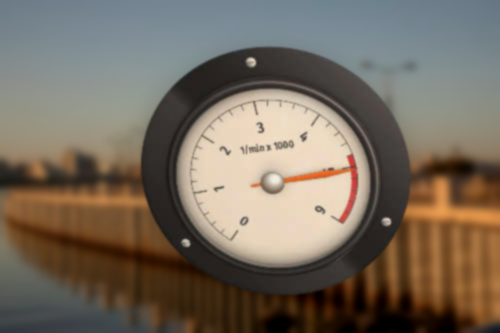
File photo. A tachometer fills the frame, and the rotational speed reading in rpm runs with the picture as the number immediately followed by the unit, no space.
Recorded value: 5000rpm
